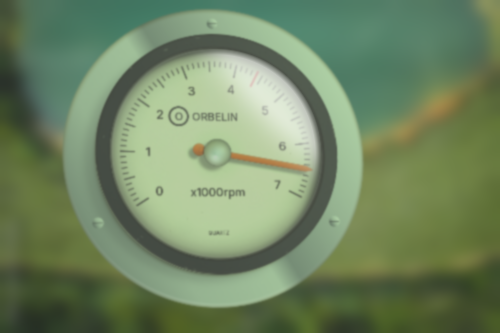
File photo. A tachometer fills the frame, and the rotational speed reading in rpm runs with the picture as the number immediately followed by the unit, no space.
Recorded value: 6500rpm
